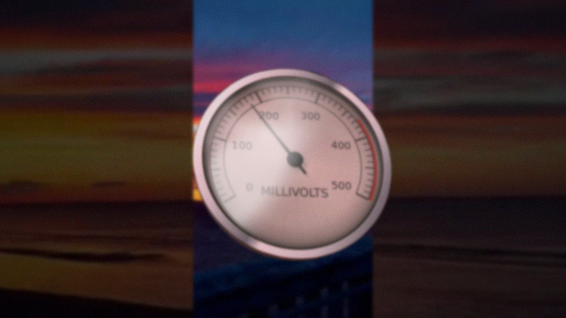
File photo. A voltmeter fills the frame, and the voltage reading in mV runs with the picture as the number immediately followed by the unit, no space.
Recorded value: 180mV
